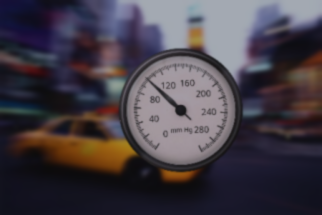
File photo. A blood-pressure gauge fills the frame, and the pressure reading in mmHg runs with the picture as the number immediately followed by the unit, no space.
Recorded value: 100mmHg
